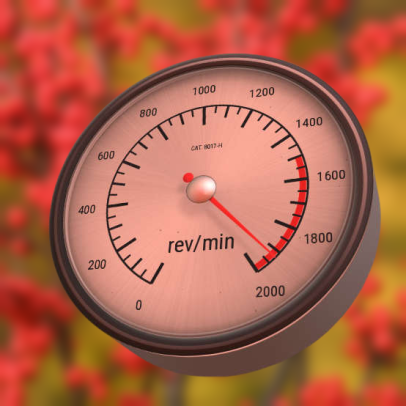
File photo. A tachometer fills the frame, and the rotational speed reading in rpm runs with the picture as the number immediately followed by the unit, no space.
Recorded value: 1925rpm
